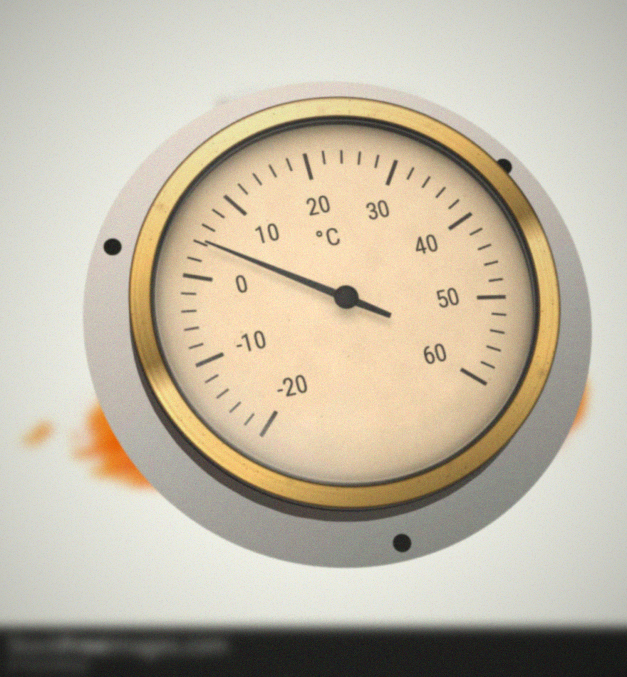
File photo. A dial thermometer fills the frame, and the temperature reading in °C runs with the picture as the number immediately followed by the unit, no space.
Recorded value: 4°C
